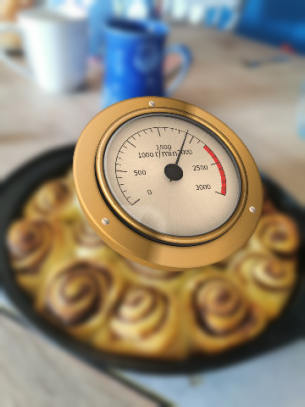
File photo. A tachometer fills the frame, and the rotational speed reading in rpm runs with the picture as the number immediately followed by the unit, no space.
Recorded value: 1900rpm
